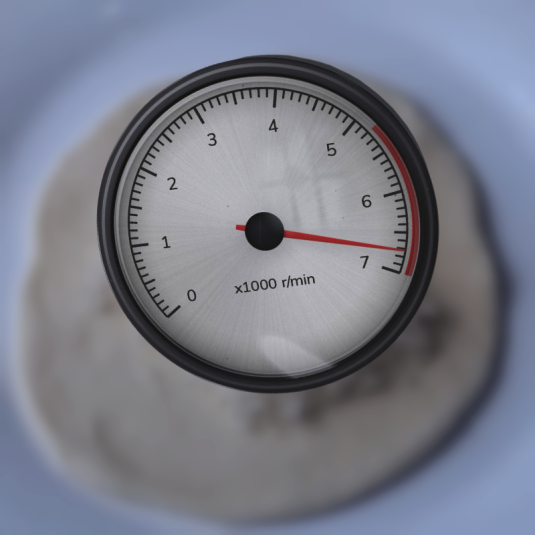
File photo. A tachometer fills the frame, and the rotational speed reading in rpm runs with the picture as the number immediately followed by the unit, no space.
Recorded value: 6700rpm
